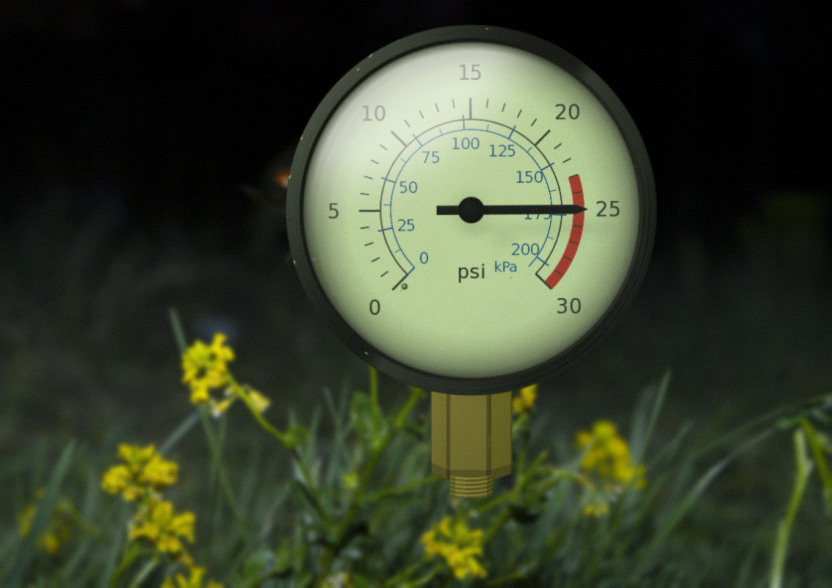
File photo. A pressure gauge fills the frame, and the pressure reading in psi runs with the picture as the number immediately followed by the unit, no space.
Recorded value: 25psi
